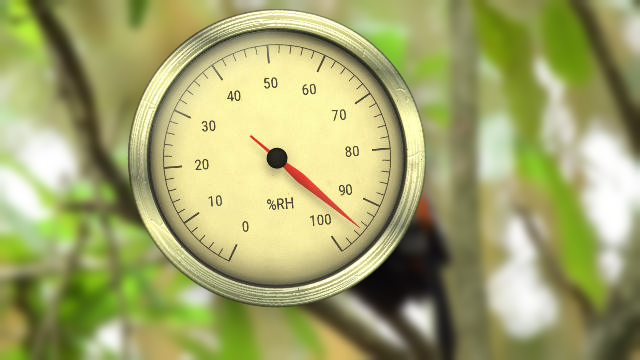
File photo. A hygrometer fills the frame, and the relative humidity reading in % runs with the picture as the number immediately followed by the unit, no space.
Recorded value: 95%
